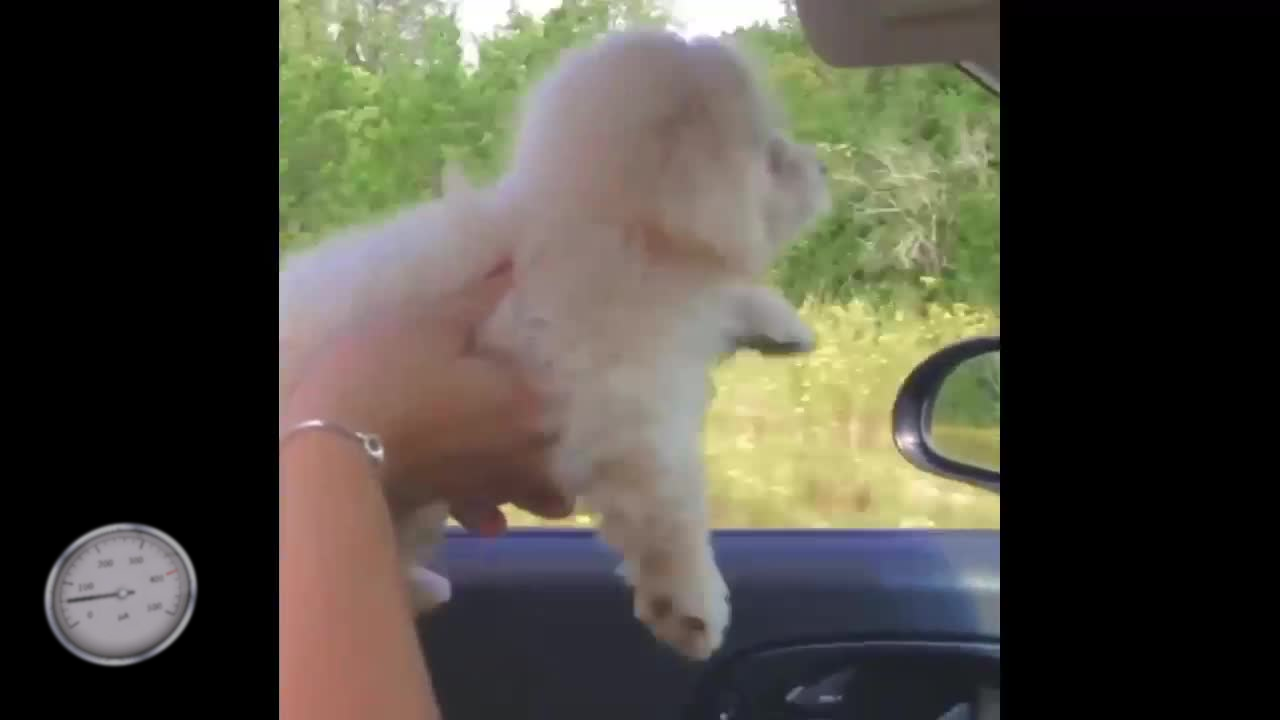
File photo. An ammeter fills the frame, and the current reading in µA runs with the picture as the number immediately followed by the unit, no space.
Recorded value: 60µA
